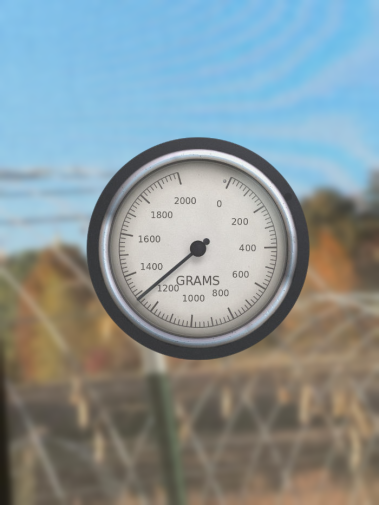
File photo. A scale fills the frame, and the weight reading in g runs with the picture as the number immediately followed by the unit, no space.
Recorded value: 1280g
